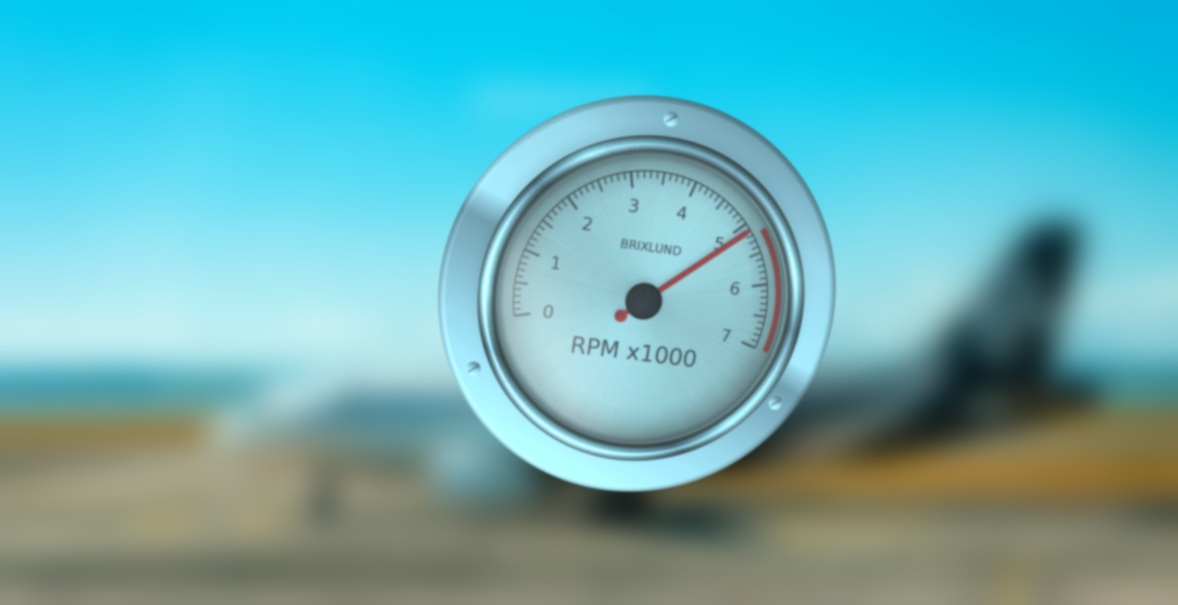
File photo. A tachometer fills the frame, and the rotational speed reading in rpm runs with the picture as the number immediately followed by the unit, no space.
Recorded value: 5100rpm
